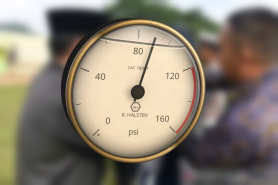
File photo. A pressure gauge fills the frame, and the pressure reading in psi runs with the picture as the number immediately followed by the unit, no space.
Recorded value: 90psi
